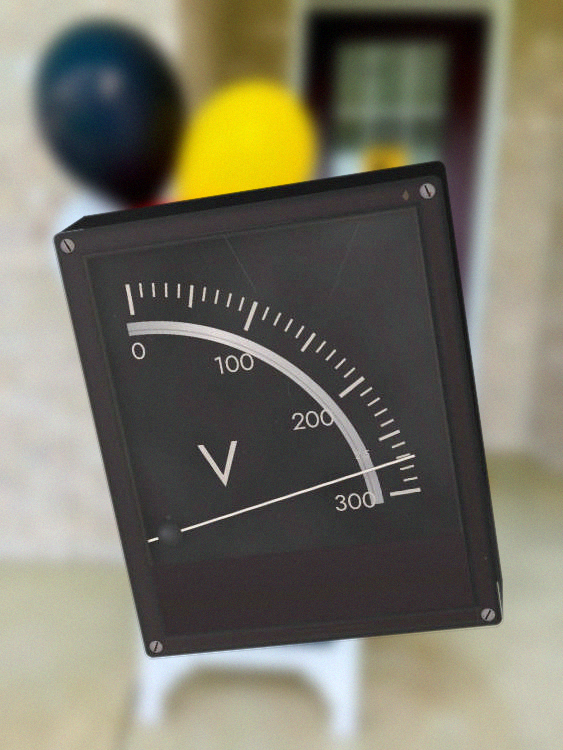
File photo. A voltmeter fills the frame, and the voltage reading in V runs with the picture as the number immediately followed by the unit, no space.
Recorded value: 270V
